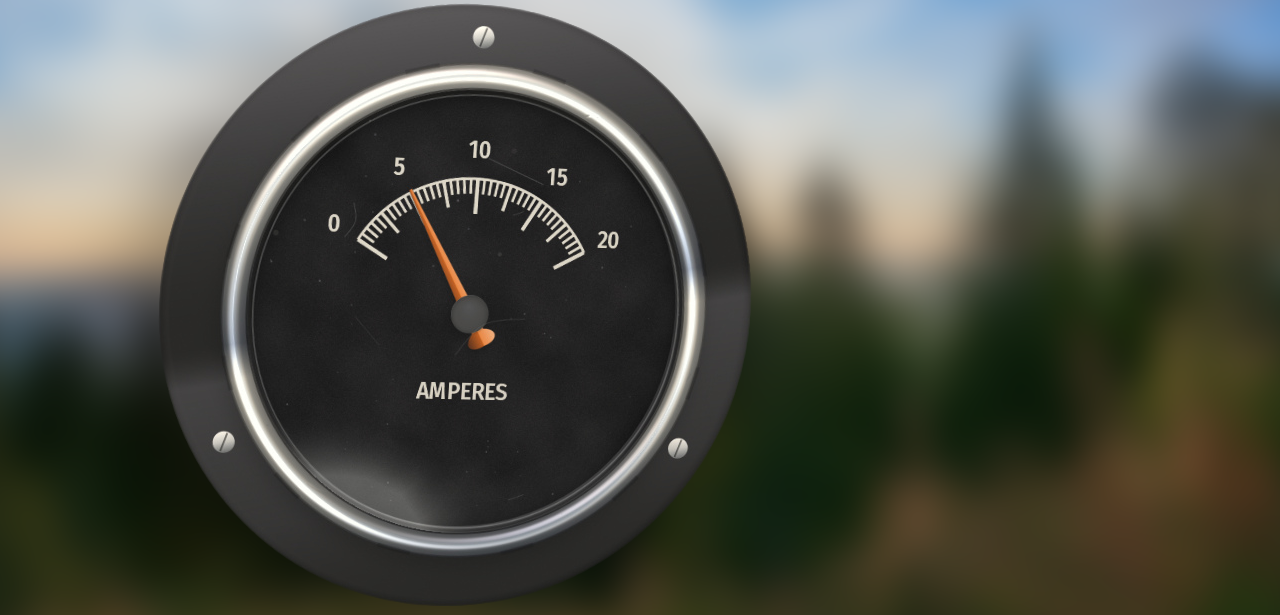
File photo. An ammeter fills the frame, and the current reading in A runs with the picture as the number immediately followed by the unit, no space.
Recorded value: 5A
